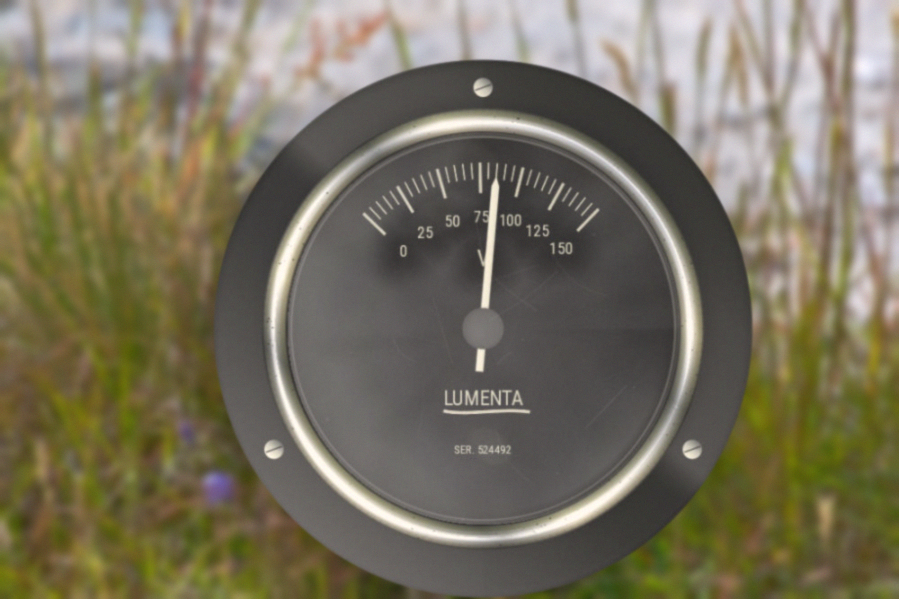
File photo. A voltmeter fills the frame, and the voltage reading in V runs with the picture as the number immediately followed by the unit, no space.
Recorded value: 85V
